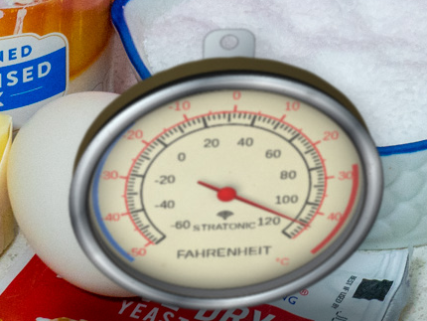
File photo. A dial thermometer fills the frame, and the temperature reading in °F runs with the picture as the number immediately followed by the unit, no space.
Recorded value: 110°F
